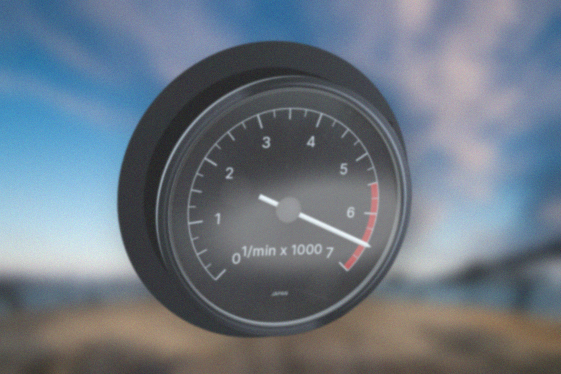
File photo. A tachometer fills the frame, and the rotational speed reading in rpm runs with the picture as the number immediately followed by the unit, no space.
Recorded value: 6500rpm
